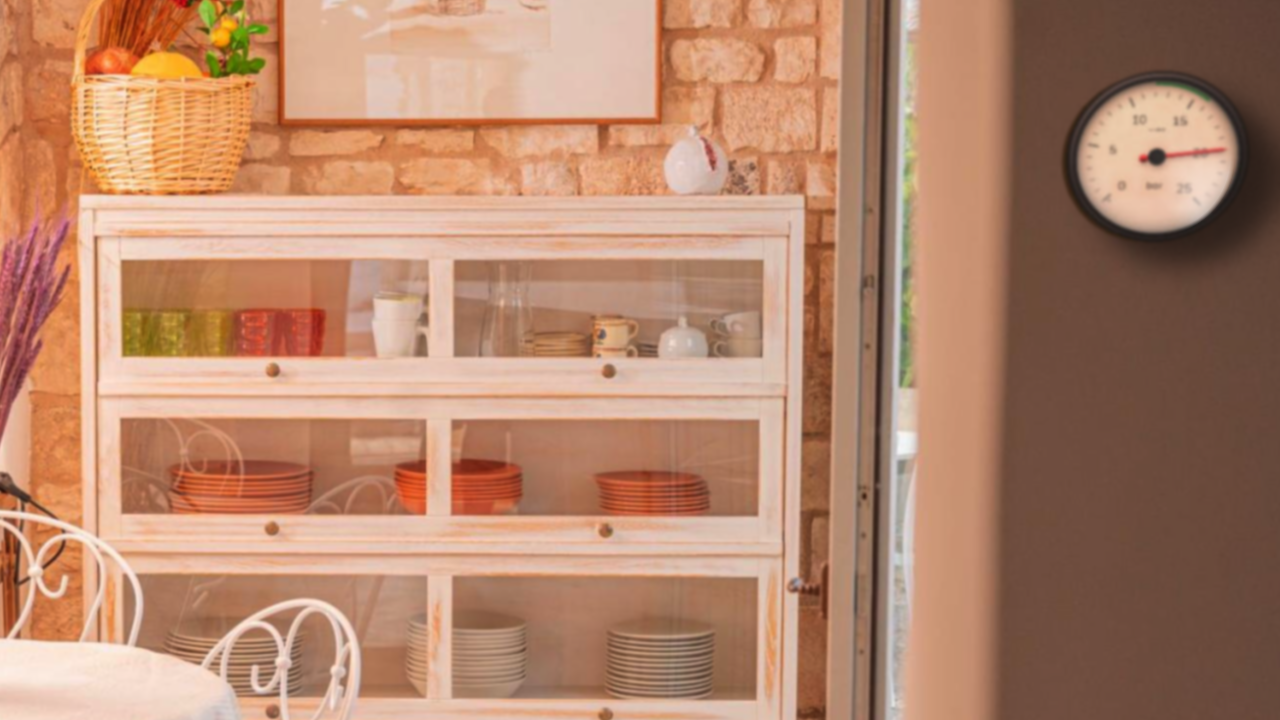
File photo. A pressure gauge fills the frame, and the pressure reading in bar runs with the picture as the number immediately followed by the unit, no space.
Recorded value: 20bar
